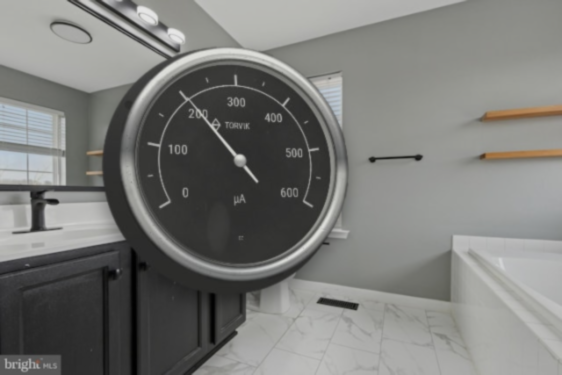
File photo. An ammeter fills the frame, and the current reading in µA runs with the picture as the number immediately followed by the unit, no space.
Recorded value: 200µA
